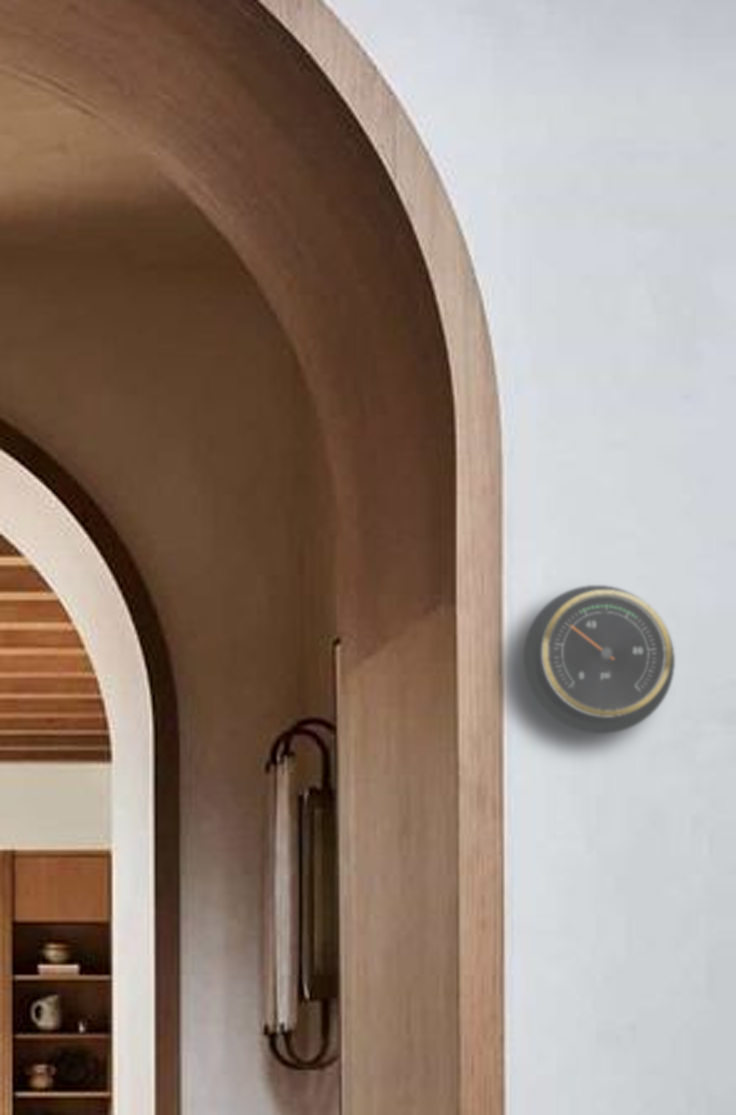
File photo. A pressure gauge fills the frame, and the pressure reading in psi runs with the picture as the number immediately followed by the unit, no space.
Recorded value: 30psi
